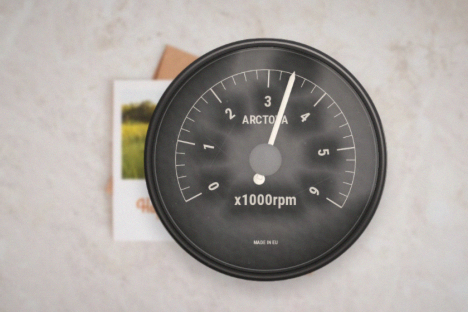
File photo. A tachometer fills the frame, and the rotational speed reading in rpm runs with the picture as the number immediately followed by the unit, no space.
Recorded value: 3400rpm
